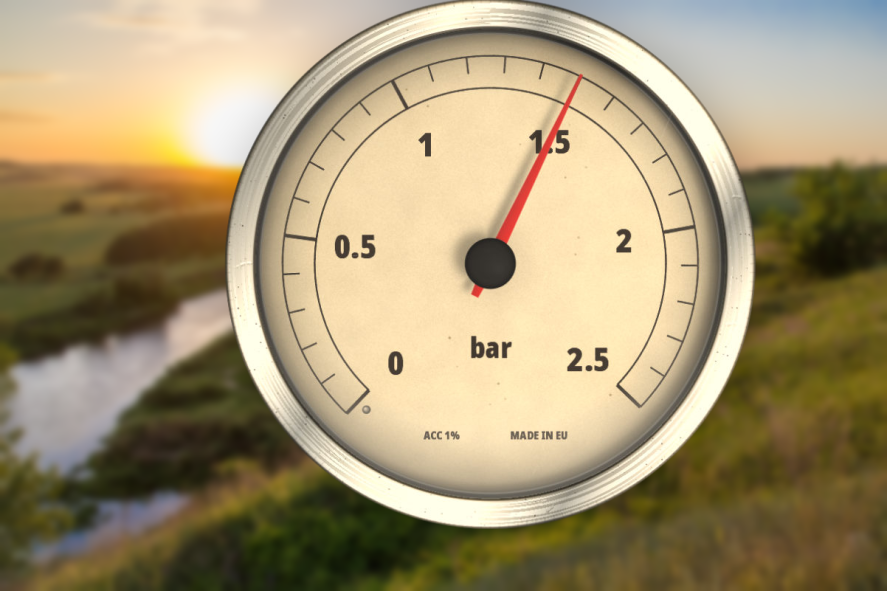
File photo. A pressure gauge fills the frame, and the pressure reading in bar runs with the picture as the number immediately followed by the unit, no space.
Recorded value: 1.5bar
